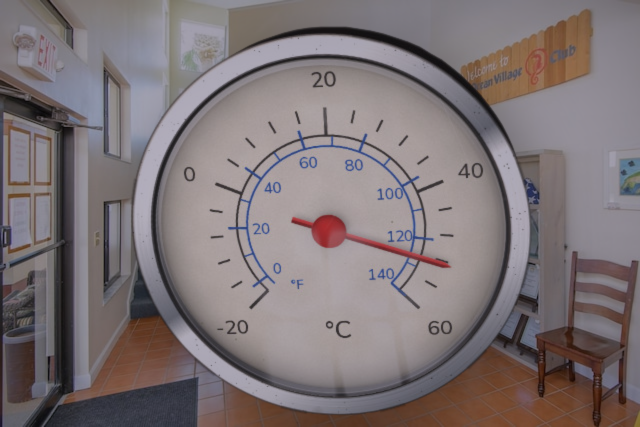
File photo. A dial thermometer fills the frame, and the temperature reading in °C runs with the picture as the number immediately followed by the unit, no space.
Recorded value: 52°C
